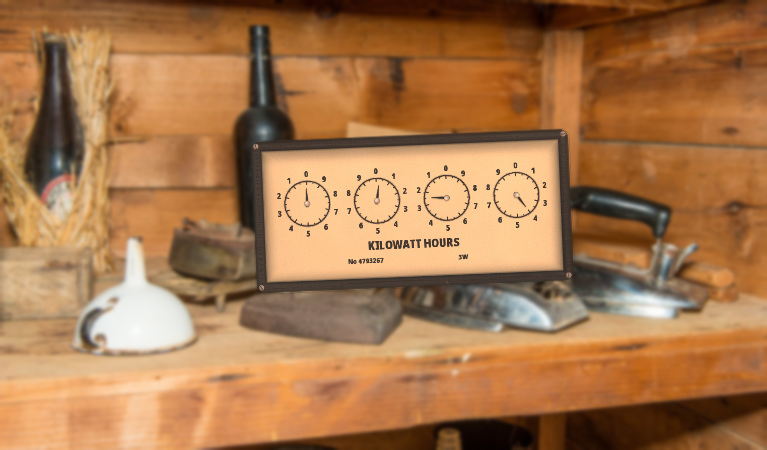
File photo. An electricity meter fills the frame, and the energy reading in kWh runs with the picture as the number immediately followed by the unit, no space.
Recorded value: 24kWh
